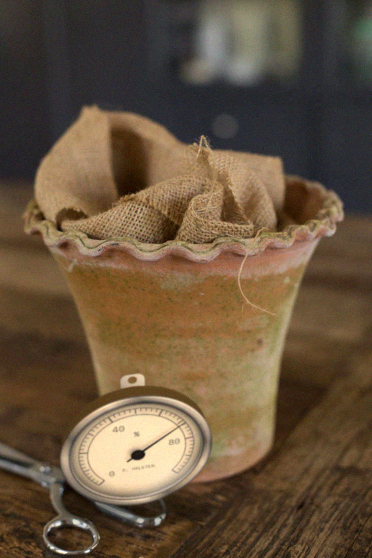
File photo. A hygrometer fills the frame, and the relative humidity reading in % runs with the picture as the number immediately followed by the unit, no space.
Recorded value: 70%
